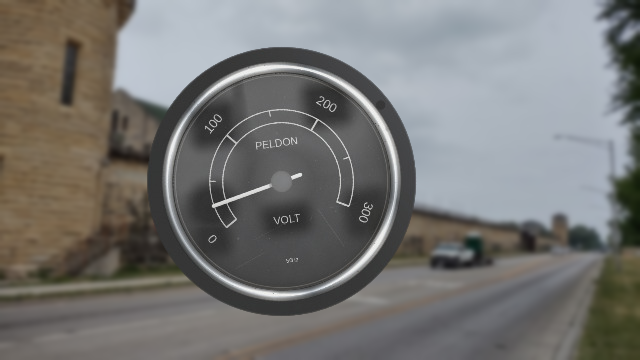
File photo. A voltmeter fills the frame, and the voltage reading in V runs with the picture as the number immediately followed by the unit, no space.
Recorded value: 25V
